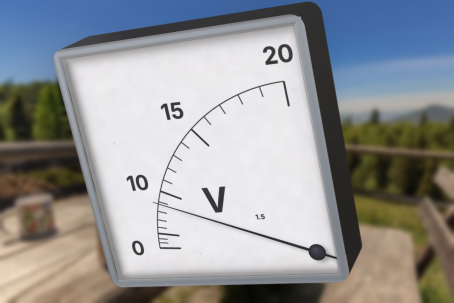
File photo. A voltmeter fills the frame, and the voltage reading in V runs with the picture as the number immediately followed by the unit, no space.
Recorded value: 9V
